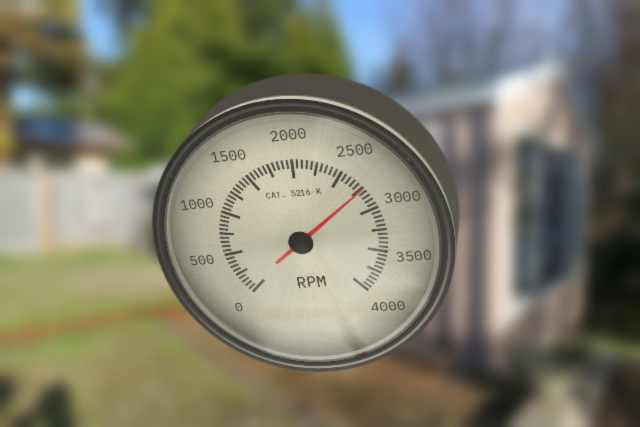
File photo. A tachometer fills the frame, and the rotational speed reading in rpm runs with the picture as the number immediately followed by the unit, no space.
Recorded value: 2750rpm
